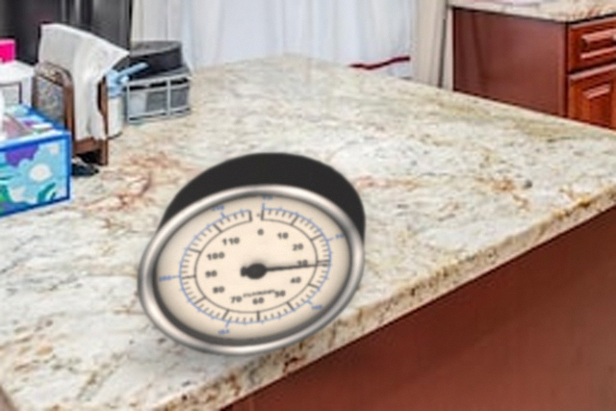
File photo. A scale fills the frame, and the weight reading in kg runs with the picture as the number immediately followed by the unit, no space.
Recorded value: 30kg
